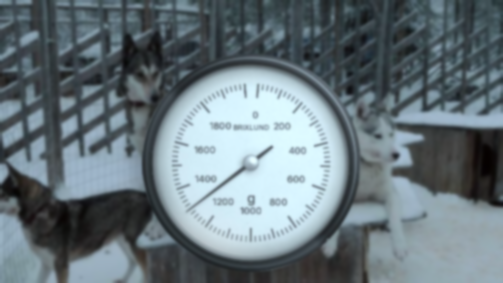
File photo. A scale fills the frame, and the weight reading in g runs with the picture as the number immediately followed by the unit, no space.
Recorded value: 1300g
